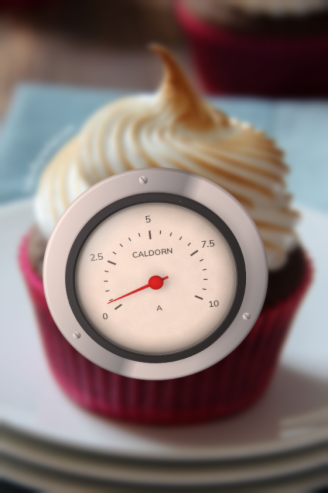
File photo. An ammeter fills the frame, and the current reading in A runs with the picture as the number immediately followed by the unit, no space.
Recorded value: 0.5A
